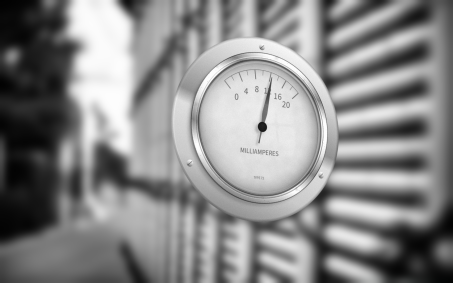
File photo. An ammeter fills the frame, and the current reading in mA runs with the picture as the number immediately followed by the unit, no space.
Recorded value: 12mA
